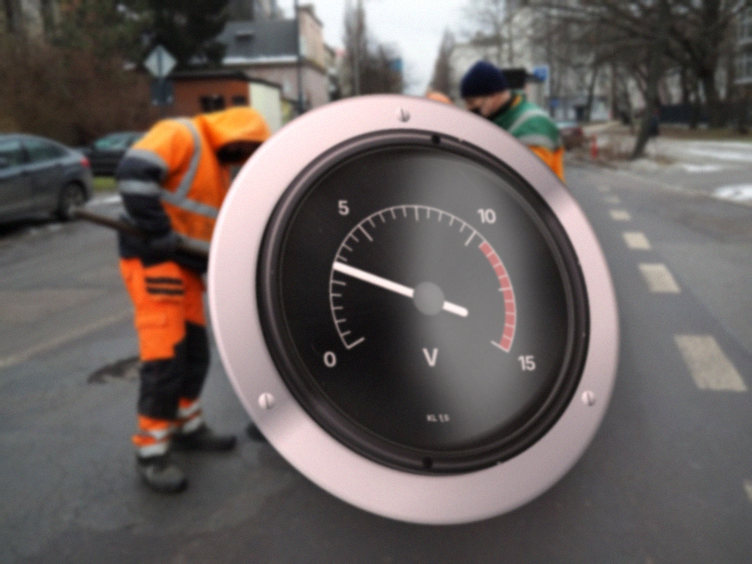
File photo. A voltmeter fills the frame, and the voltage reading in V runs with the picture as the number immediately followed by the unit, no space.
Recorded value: 3V
